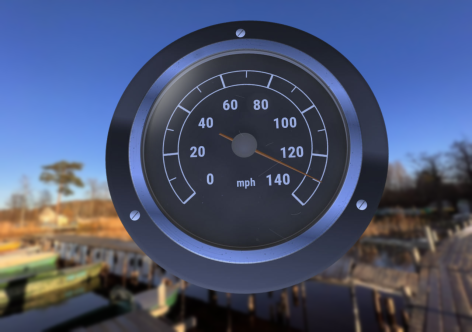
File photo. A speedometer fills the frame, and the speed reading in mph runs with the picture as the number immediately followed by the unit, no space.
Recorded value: 130mph
